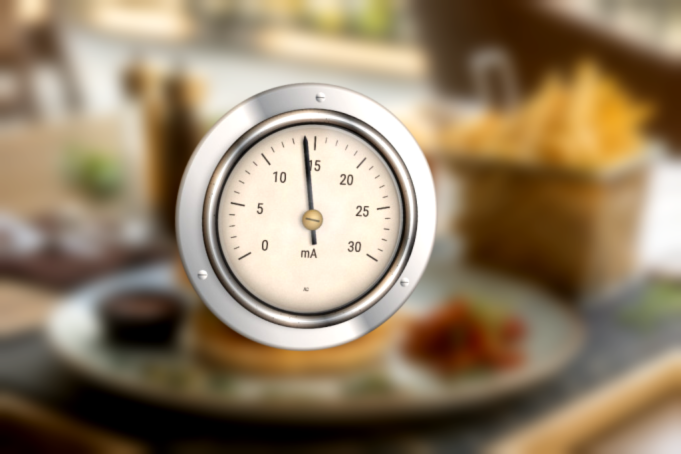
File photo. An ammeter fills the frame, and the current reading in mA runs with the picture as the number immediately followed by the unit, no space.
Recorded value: 14mA
